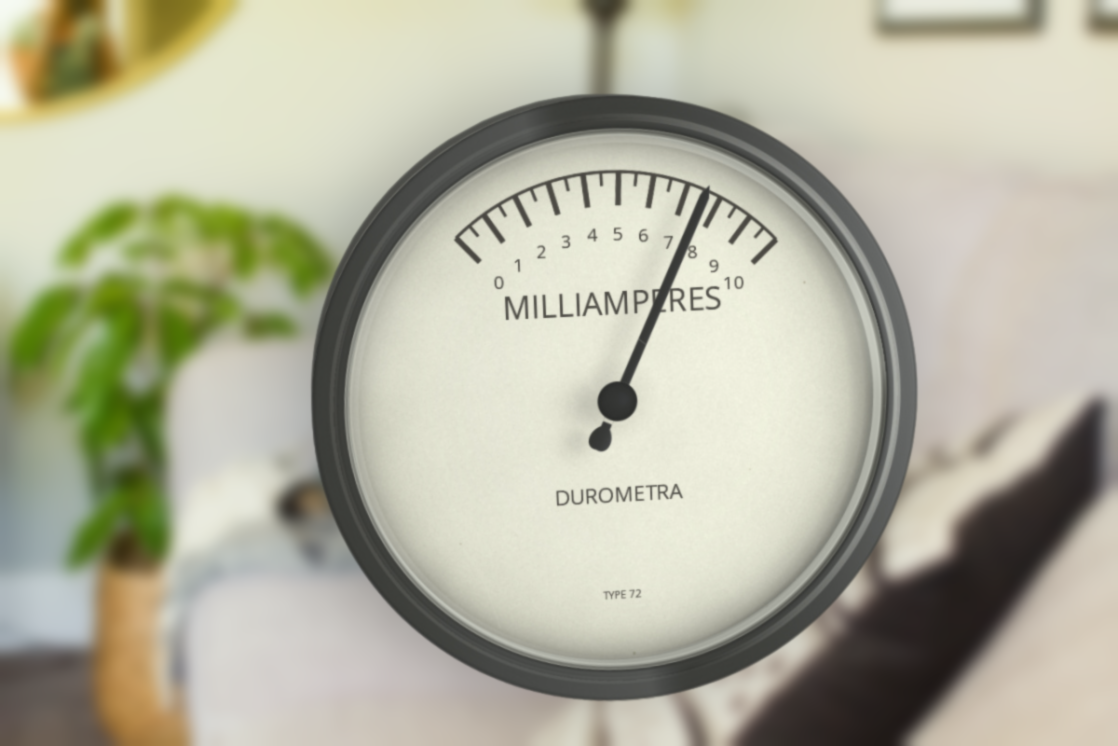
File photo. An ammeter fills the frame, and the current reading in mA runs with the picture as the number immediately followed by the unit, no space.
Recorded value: 7.5mA
